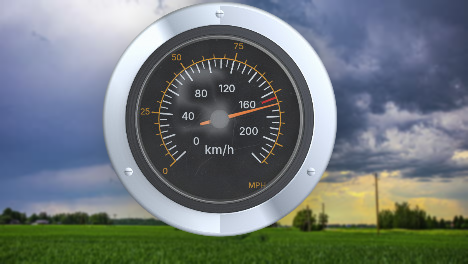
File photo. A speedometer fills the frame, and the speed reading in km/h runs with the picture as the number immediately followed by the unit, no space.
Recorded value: 170km/h
